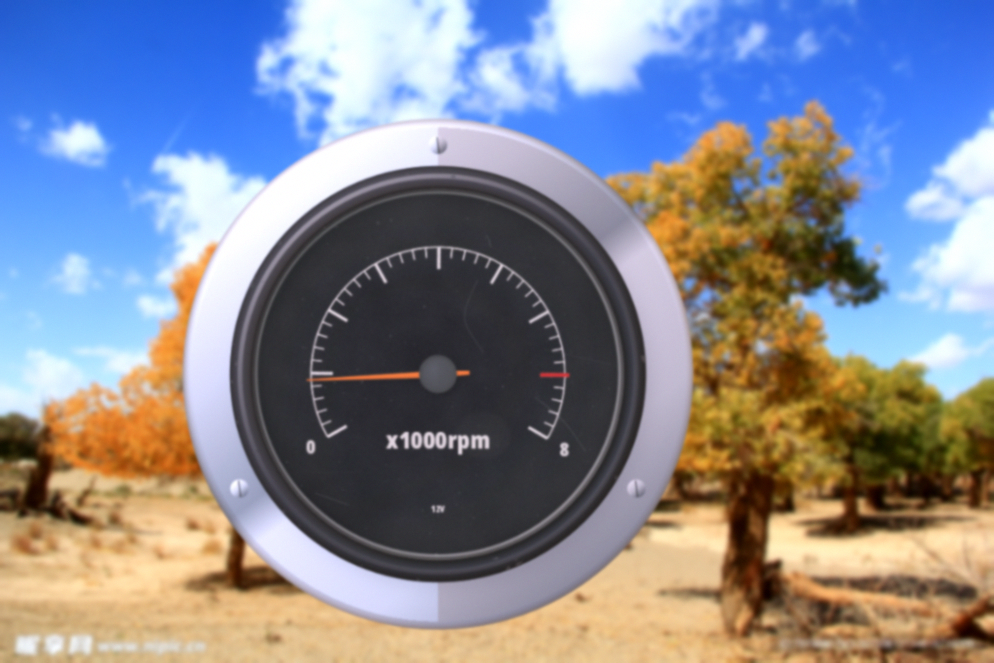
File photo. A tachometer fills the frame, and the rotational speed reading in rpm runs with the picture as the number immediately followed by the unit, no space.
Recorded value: 900rpm
